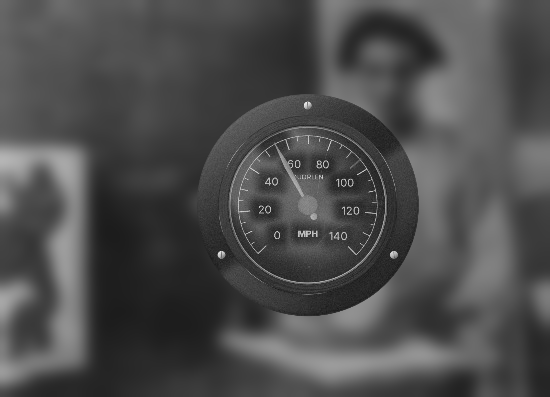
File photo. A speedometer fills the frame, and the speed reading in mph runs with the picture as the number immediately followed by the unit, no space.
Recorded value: 55mph
